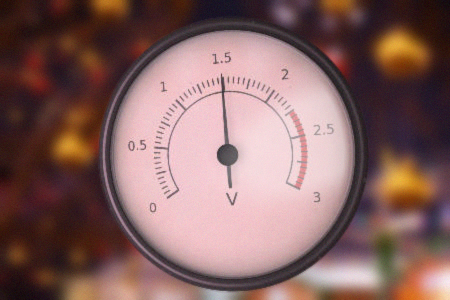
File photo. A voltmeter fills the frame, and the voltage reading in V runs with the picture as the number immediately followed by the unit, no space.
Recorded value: 1.5V
